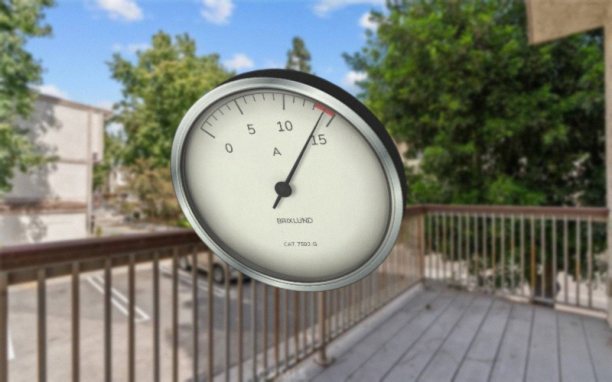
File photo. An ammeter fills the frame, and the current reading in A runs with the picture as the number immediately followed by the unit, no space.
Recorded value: 14A
